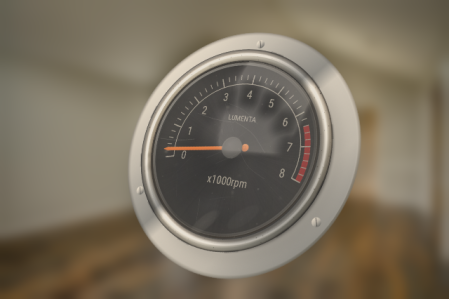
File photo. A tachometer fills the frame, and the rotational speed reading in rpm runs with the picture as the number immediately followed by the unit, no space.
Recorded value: 200rpm
